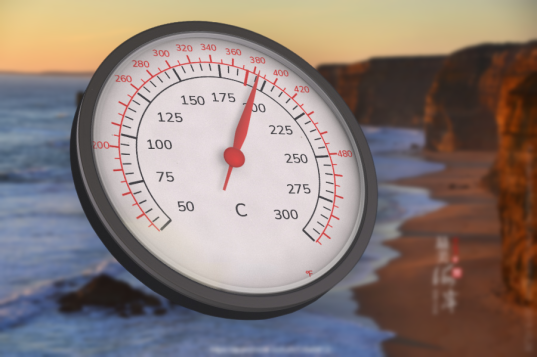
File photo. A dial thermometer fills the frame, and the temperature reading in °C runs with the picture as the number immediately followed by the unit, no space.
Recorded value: 195°C
